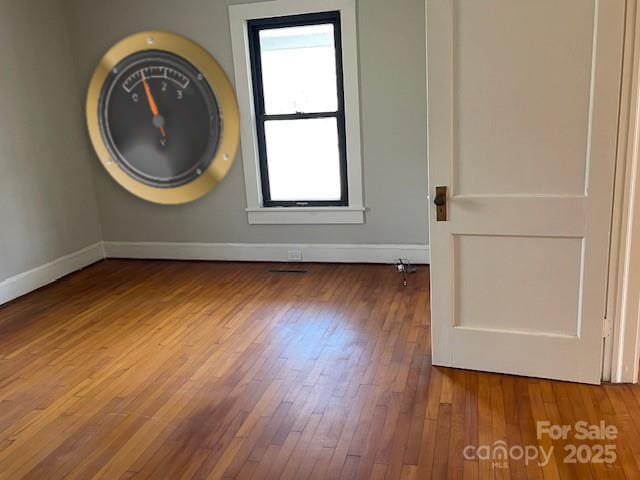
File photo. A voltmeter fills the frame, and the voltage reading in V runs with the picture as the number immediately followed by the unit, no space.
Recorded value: 1V
